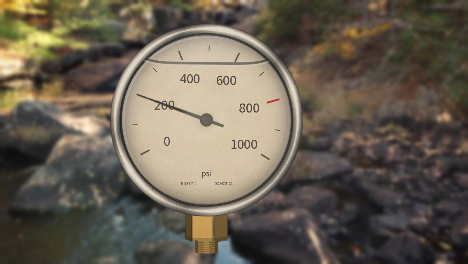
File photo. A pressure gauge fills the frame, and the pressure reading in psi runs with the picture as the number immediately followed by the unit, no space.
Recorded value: 200psi
